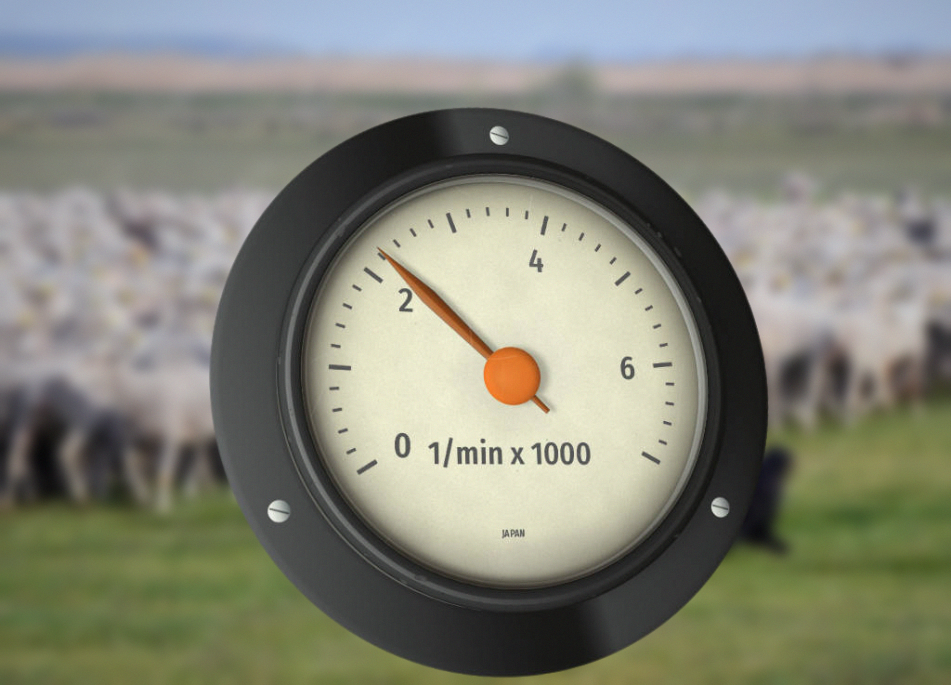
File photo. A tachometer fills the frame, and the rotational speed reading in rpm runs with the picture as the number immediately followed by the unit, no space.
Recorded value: 2200rpm
